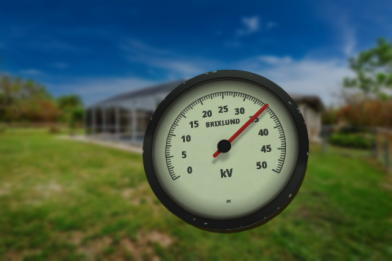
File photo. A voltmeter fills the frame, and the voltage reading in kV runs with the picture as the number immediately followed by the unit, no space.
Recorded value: 35kV
